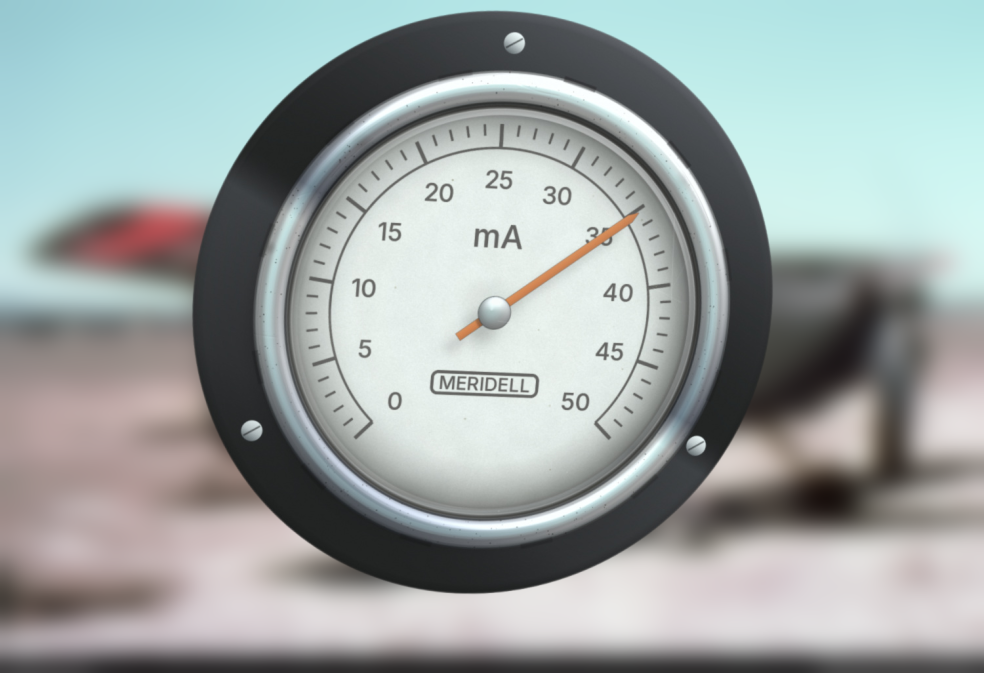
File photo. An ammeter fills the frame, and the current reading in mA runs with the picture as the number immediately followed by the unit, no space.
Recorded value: 35mA
